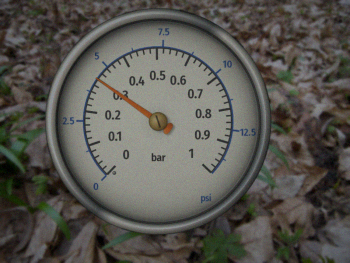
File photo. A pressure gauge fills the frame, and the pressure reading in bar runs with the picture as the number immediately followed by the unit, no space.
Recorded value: 0.3bar
